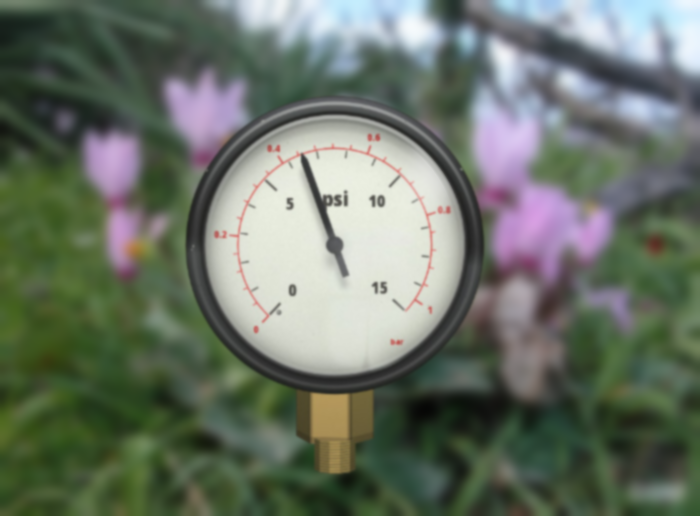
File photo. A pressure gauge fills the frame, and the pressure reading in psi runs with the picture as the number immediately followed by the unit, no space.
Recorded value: 6.5psi
